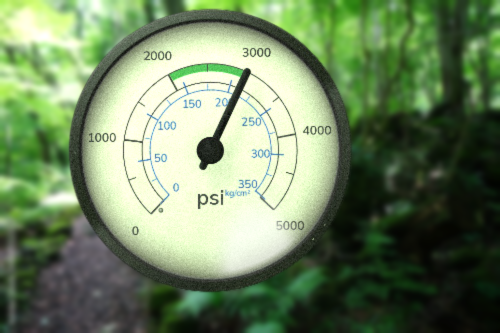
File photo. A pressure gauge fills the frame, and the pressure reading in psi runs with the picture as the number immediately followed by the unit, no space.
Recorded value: 3000psi
